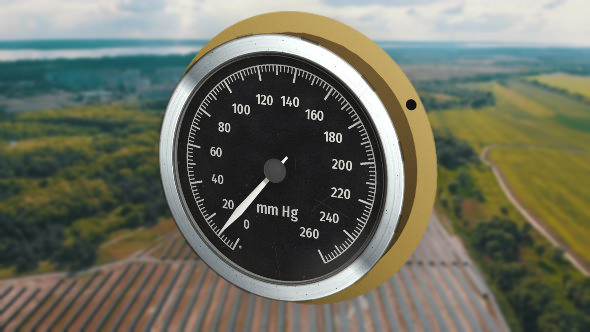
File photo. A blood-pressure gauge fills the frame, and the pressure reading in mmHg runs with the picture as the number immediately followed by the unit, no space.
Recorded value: 10mmHg
